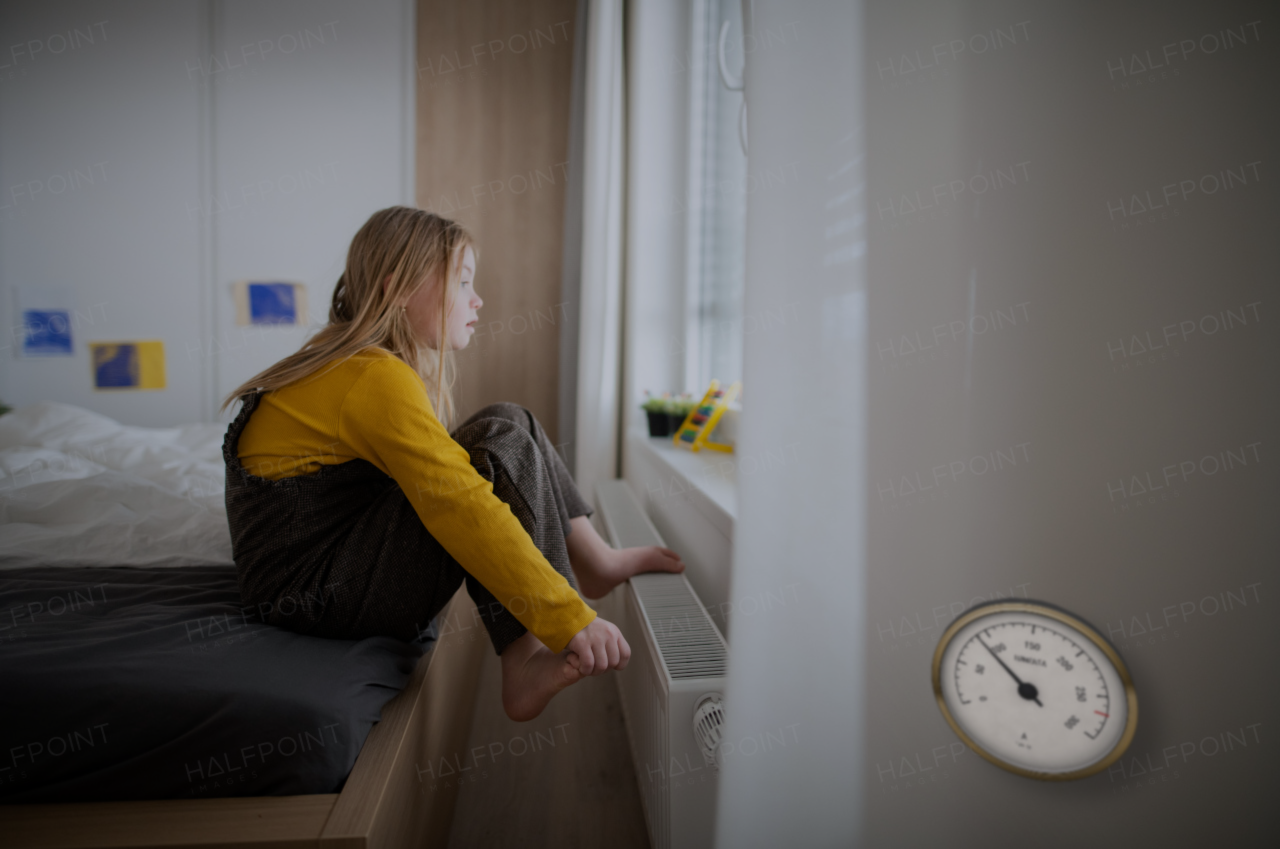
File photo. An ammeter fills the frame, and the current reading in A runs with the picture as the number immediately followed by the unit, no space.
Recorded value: 90A
